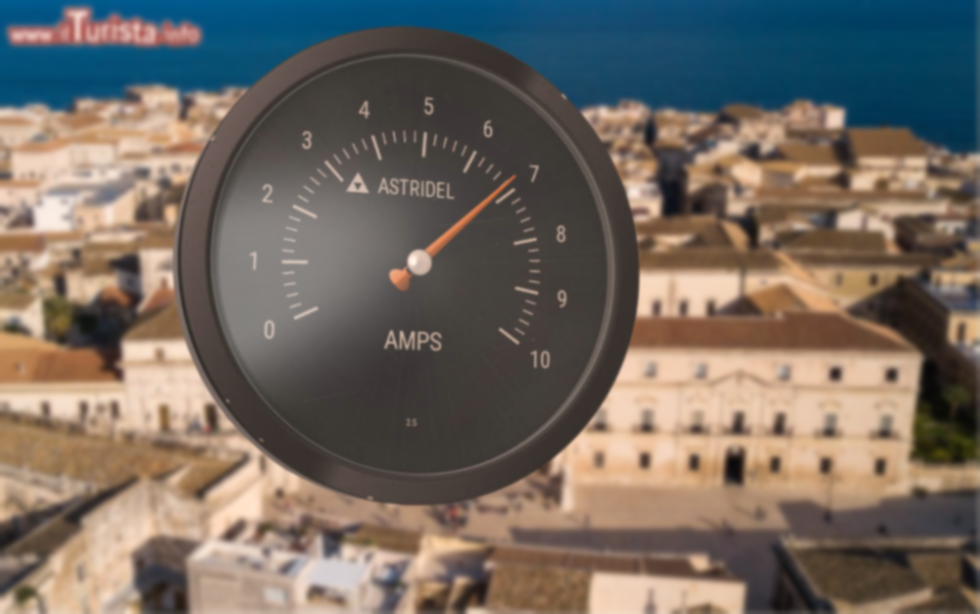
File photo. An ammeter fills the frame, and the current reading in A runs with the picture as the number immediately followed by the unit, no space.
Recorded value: 6.8A
